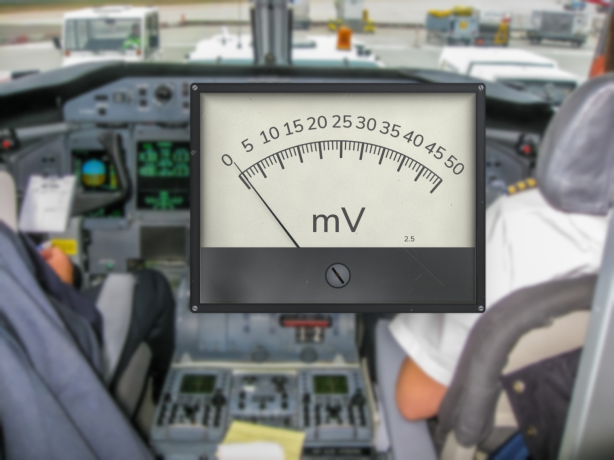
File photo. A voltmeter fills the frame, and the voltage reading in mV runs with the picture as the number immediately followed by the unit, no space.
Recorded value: 1mV
